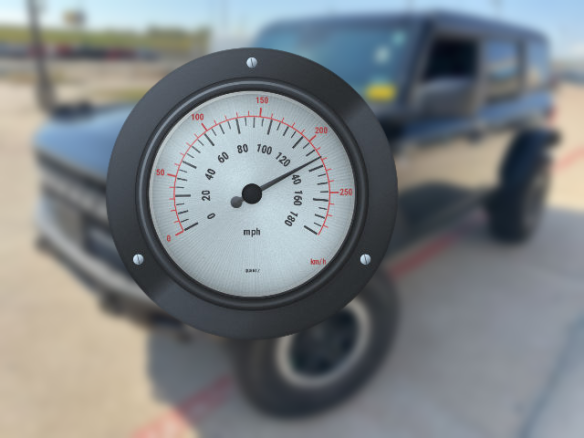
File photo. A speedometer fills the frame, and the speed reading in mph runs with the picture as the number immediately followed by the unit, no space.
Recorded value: 135mph
